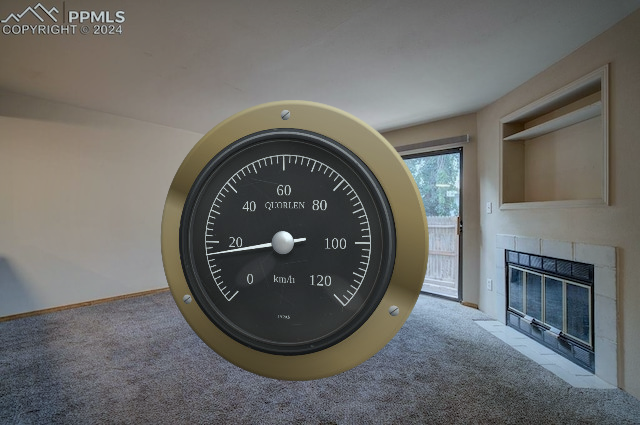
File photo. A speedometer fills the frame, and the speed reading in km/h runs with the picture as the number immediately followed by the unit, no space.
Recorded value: 16km/h
